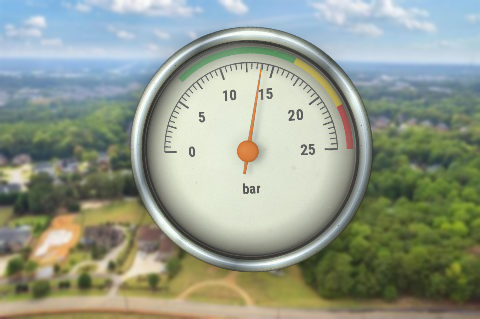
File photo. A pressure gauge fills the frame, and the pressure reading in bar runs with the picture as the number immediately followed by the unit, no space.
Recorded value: 14bar
